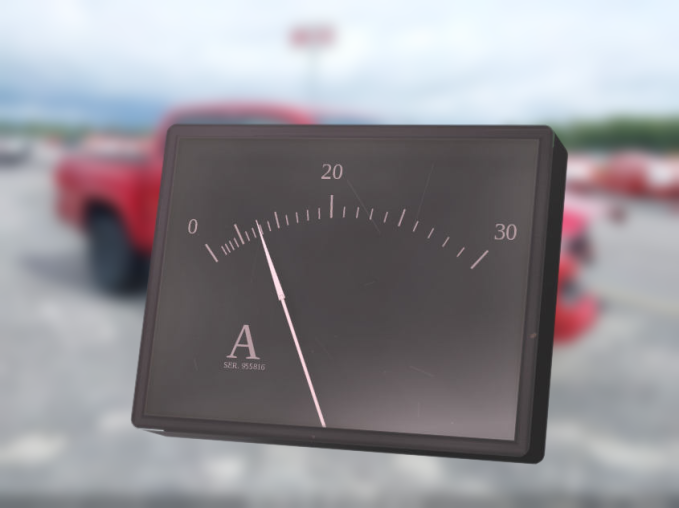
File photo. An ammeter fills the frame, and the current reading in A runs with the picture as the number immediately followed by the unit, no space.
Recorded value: 13A
